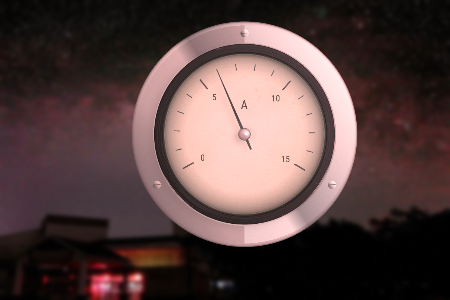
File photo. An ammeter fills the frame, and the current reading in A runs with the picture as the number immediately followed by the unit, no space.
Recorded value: 6A
